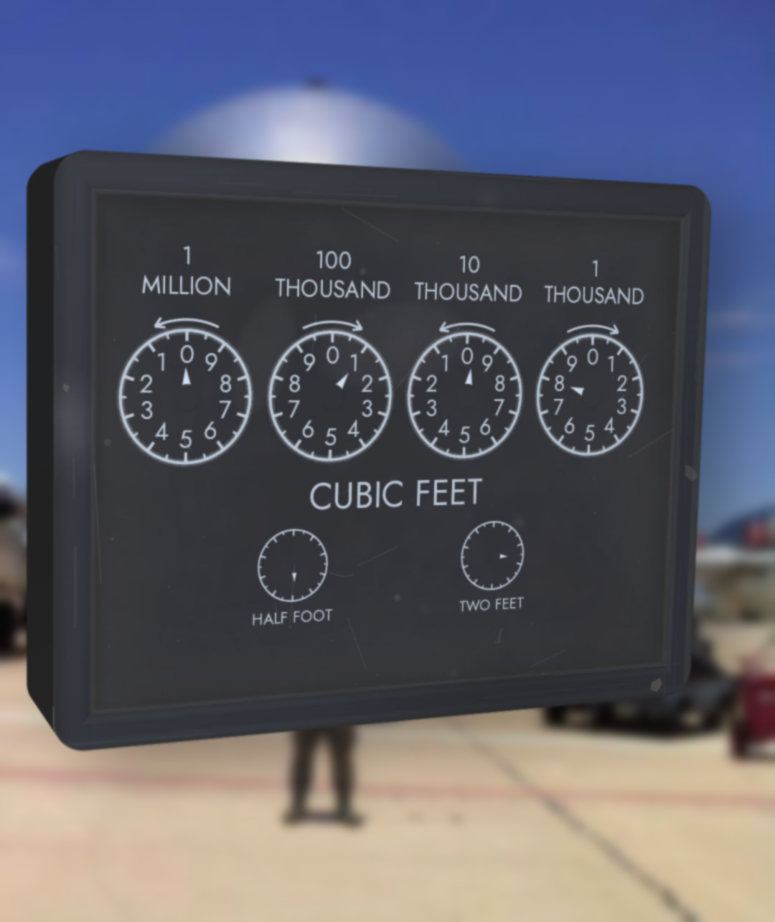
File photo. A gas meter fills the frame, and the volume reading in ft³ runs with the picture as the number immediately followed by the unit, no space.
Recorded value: 9800ft³
